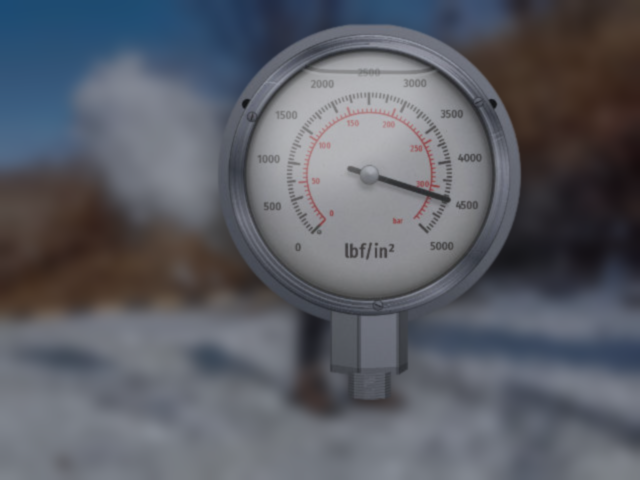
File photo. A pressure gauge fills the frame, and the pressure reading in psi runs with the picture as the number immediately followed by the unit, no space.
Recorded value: 4500psi
